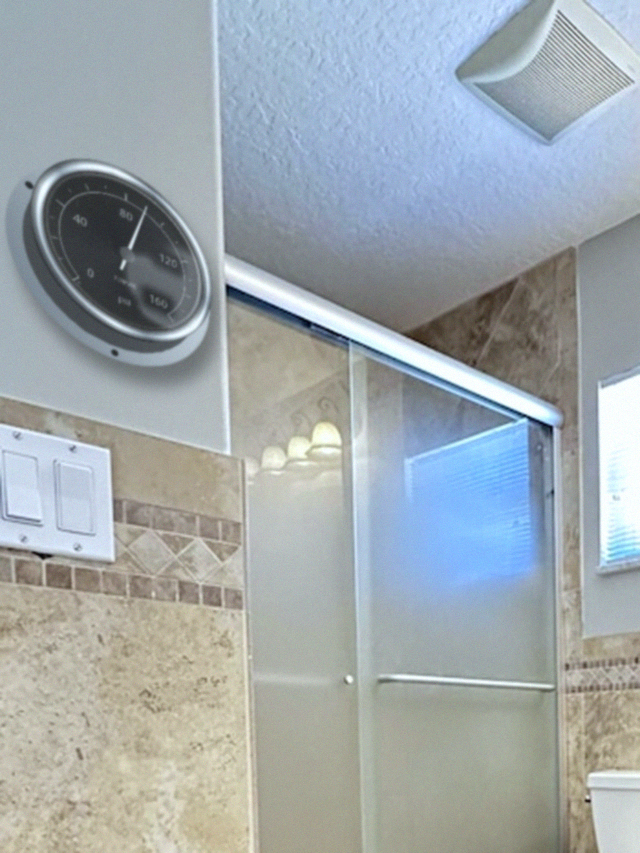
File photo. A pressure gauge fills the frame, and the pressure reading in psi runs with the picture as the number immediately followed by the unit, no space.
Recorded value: 90psi
